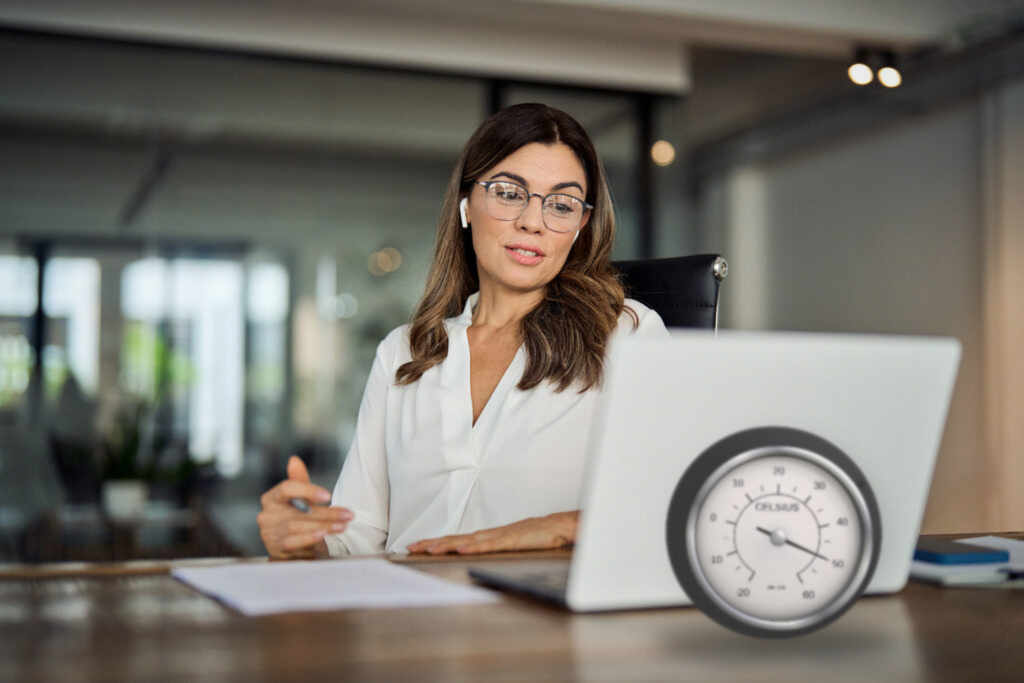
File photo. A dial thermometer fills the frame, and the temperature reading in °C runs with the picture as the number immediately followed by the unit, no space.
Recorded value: 50°C
